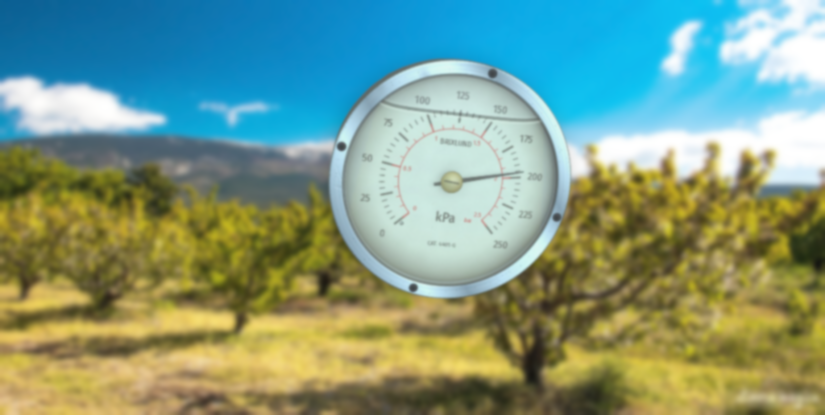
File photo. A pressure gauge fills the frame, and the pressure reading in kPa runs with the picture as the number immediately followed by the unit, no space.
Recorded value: 195kPa
